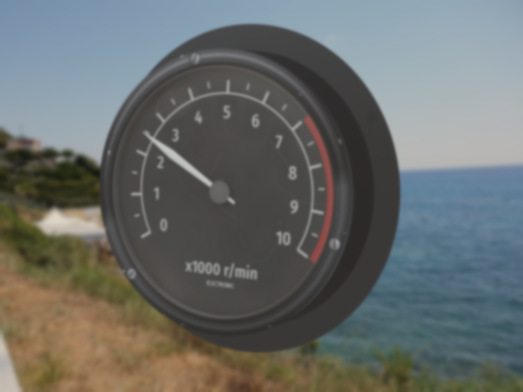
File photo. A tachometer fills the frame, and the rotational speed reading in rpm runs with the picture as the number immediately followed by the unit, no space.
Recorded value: 2500rpm
